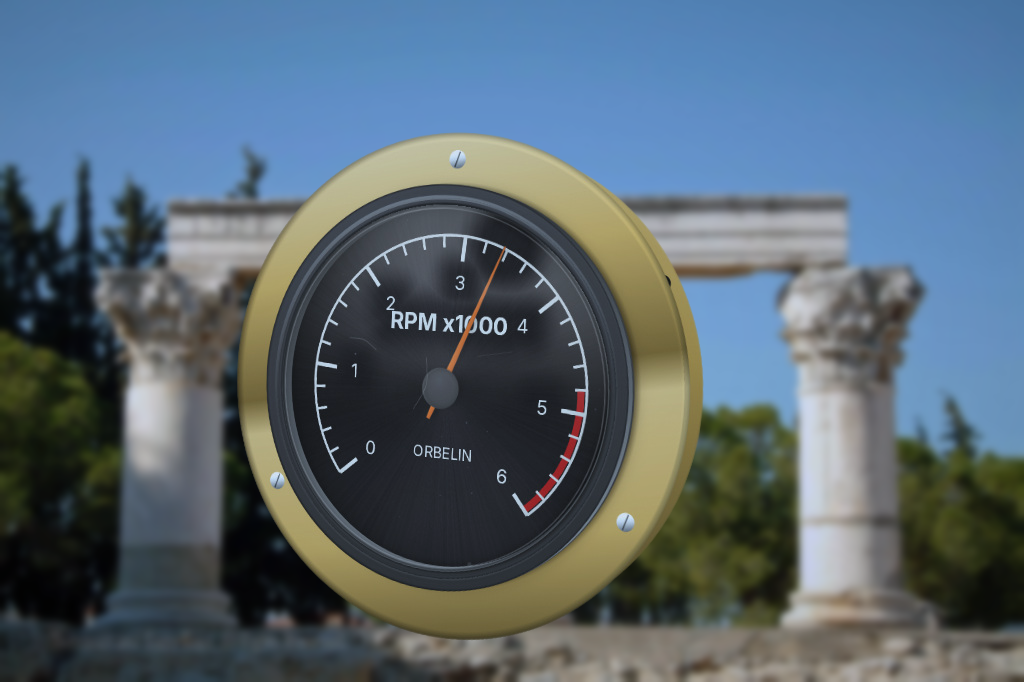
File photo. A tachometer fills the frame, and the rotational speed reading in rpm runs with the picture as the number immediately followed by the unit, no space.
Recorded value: 3400rpm
